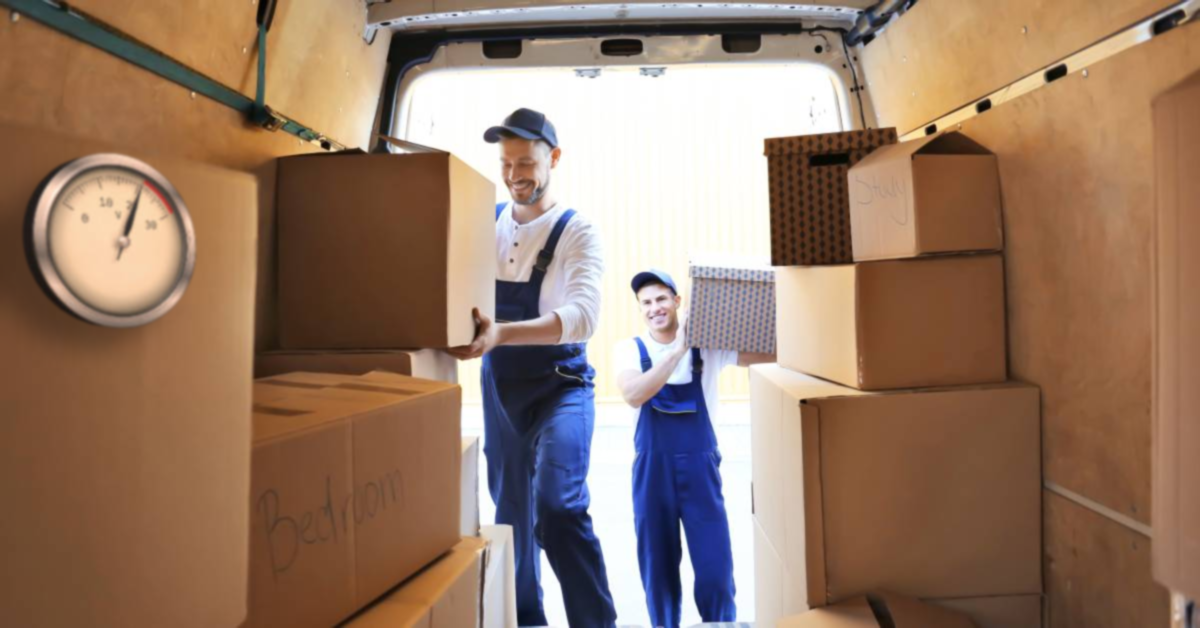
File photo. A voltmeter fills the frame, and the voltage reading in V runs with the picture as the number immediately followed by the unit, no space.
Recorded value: 20V
